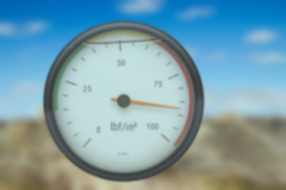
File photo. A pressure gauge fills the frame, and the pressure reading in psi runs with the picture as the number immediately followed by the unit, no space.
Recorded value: 87.5psi
